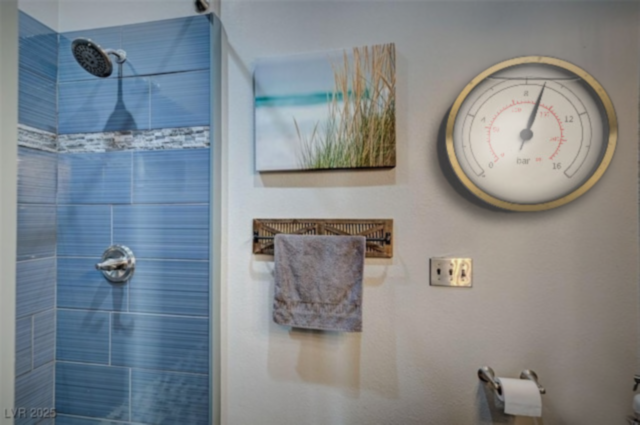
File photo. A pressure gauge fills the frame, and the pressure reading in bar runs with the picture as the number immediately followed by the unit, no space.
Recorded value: 9bar
